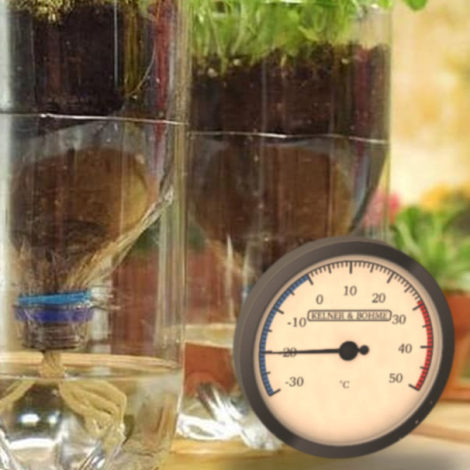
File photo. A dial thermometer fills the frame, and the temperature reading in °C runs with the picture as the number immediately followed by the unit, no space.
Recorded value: -20°C
